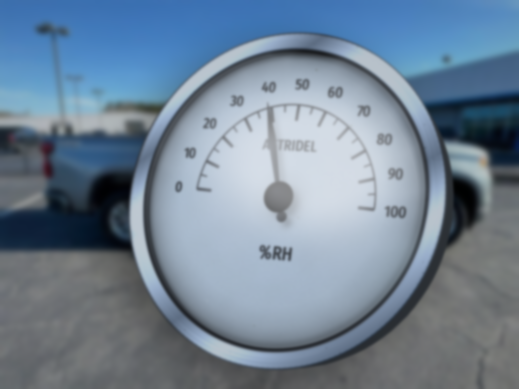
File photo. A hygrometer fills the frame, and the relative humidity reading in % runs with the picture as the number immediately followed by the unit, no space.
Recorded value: 40%
